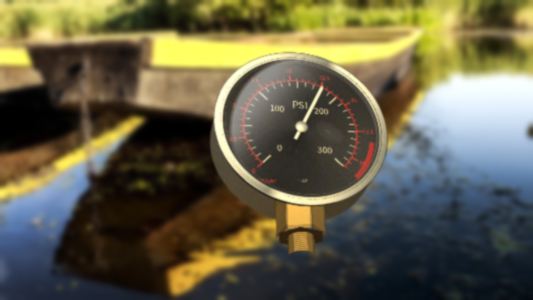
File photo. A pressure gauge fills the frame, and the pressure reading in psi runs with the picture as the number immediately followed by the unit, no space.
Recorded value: 180psi
